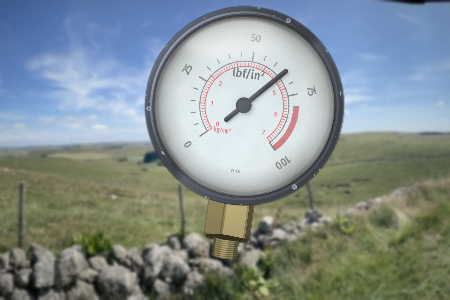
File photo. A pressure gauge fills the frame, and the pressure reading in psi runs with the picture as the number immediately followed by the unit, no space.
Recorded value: 65psi
